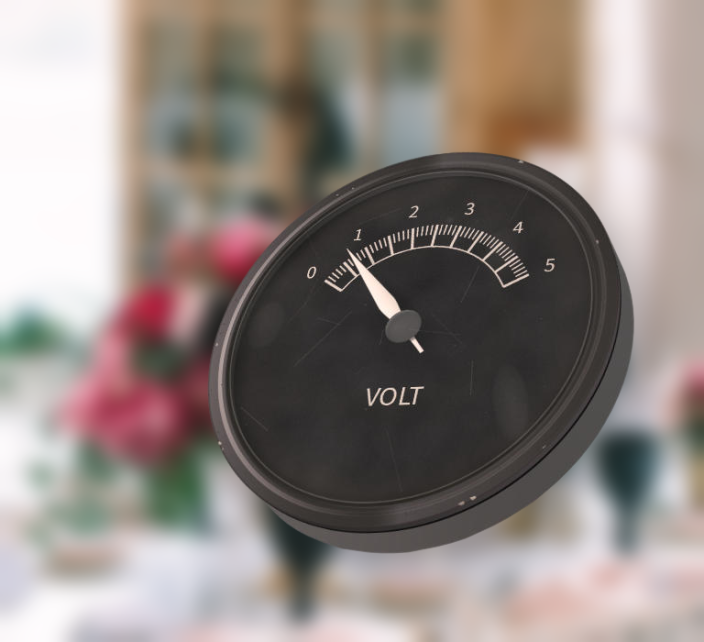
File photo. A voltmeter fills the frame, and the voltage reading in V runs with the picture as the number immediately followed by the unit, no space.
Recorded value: 0.7V
